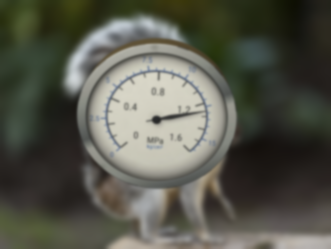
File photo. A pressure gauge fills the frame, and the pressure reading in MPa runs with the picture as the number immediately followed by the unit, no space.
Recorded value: 1.25MPa
